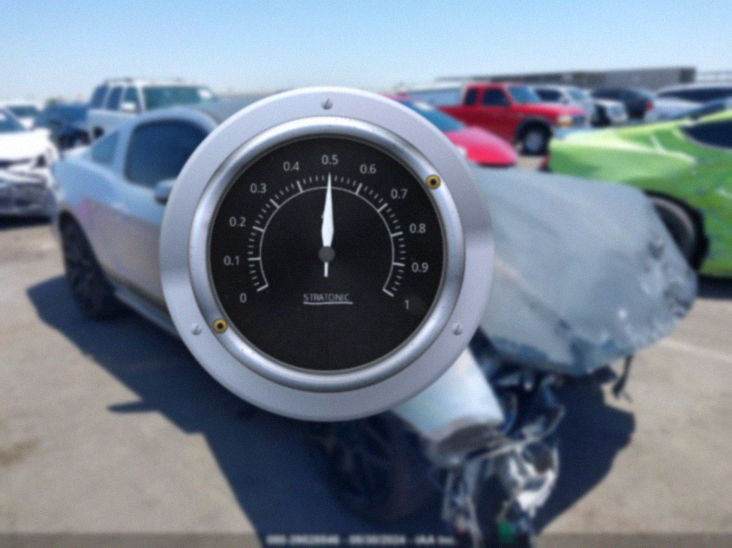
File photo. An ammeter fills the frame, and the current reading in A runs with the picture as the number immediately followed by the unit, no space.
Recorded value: 0.5A
